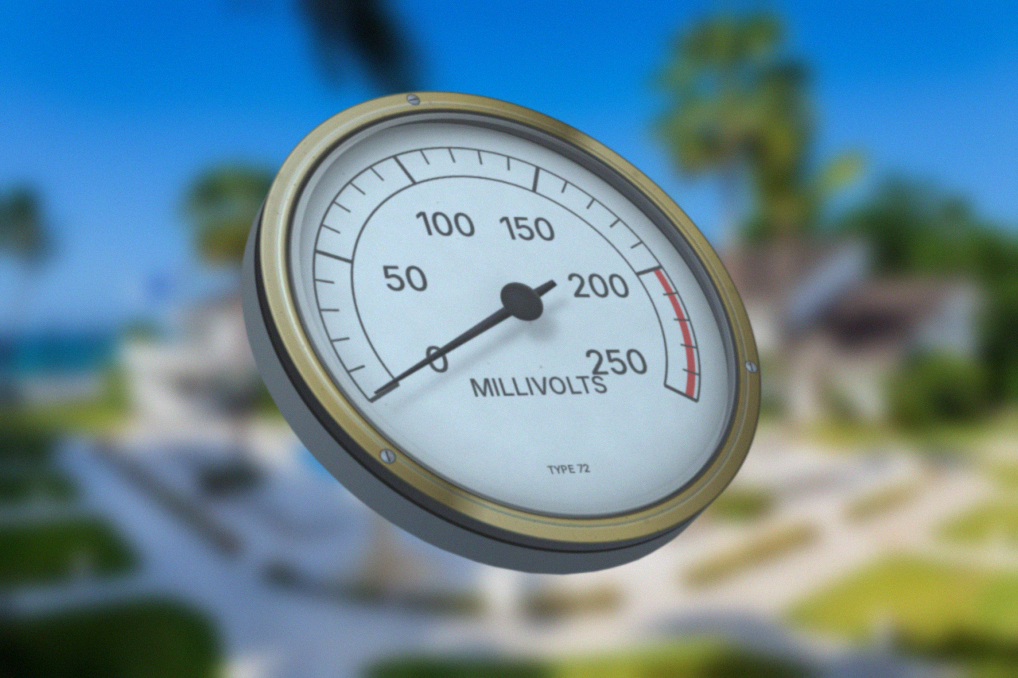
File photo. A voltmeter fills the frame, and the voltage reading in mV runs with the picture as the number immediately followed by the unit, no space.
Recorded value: 0mV
